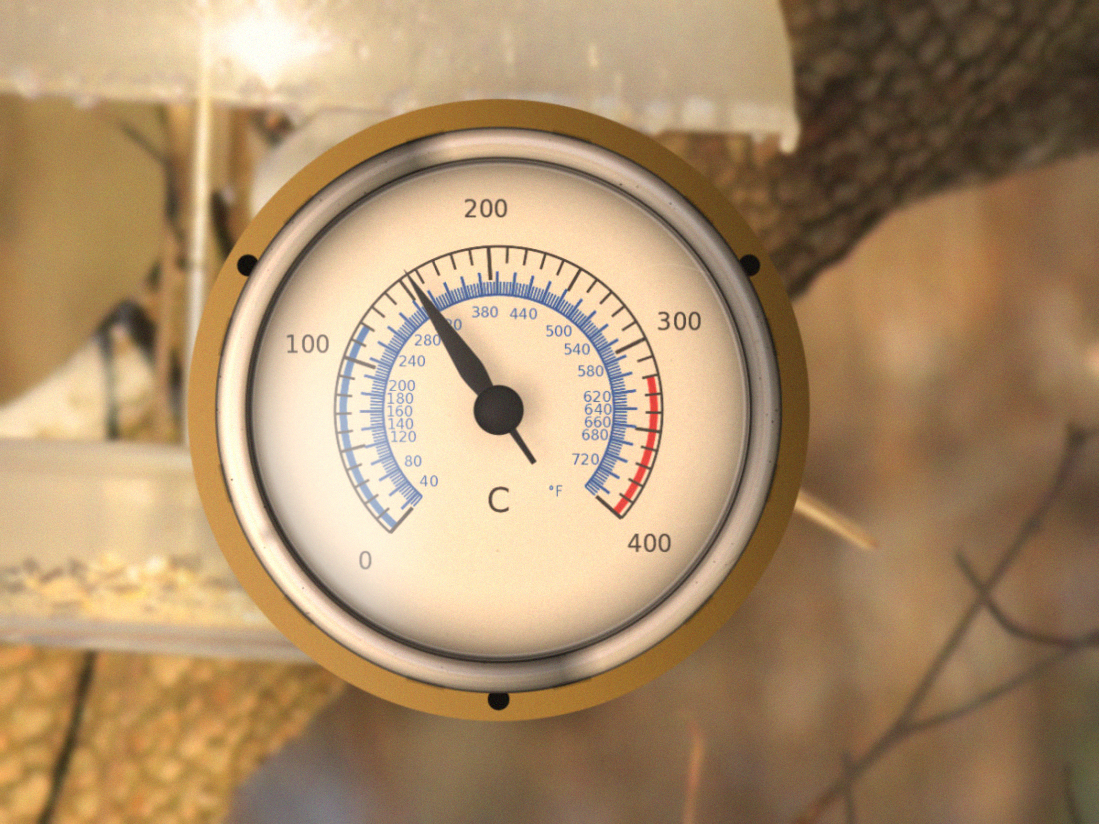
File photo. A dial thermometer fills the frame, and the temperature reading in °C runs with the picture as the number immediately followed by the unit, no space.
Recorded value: 155°C
